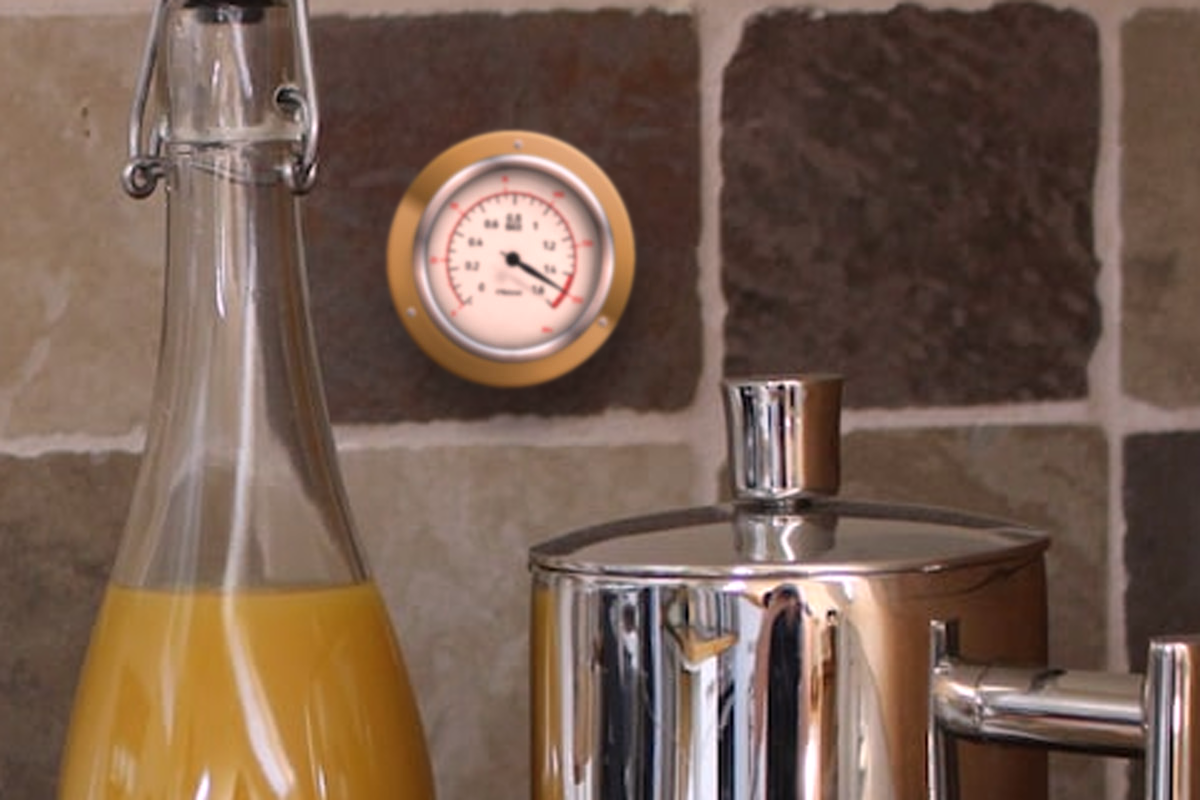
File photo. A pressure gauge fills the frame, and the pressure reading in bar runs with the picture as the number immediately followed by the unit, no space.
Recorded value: 1.5bar
